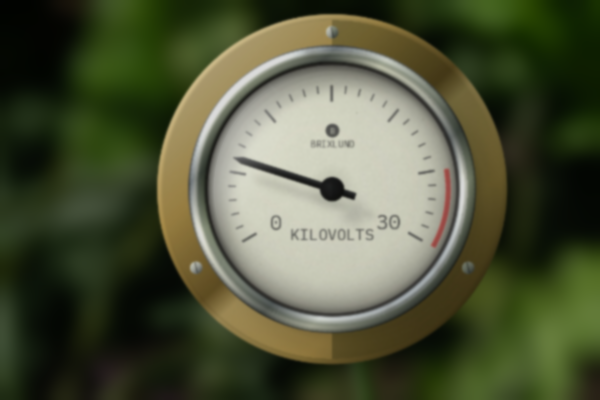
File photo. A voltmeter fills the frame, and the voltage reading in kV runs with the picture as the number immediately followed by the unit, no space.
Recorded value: 6kV
